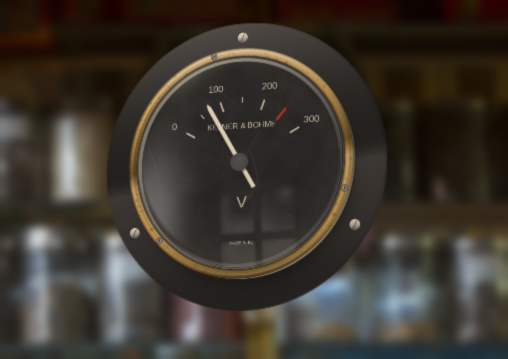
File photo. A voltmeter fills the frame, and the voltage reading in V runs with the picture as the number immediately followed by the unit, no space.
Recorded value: 75V
